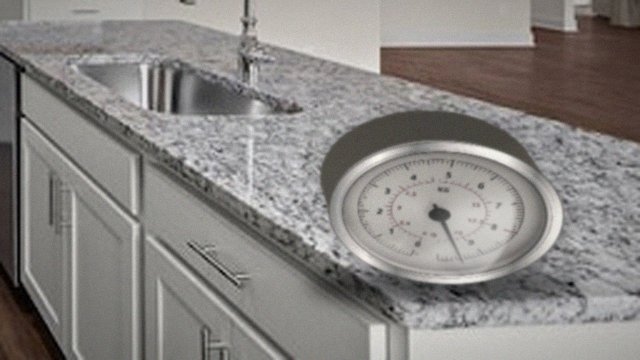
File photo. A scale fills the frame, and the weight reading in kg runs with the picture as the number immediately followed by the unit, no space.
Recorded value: 9.5kg
